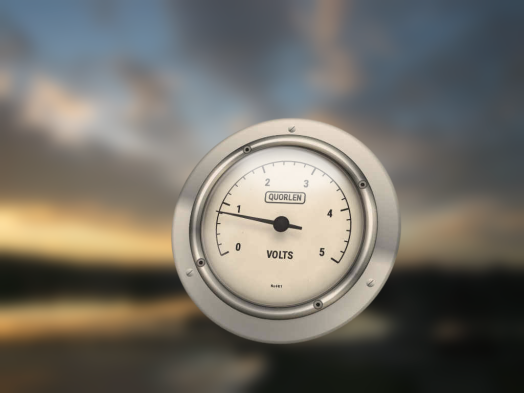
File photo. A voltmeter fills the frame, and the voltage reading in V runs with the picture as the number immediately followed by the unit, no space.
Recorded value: 0.8V
